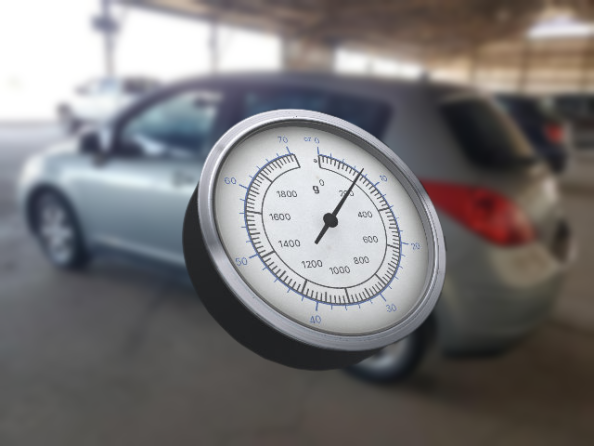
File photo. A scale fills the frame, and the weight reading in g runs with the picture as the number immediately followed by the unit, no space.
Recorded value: 200g
